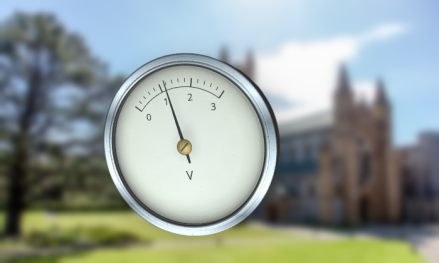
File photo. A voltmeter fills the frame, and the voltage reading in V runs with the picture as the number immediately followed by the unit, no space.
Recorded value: 1.2V
